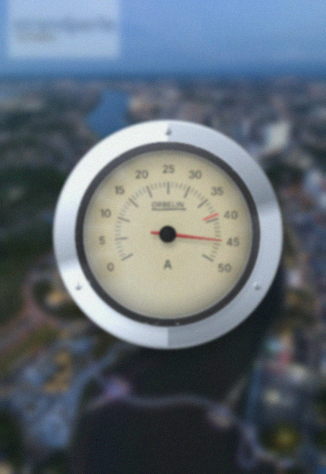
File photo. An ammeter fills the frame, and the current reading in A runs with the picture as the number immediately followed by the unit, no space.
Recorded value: 45A
